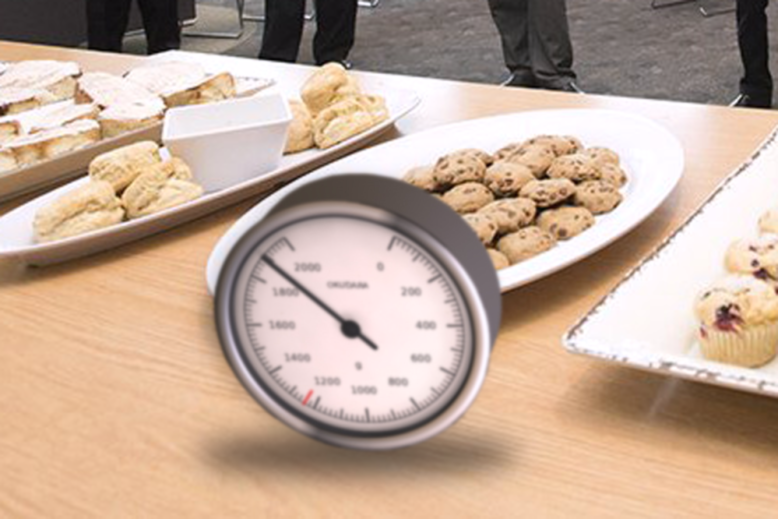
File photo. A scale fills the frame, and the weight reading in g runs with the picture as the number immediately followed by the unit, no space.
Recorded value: 1900g
